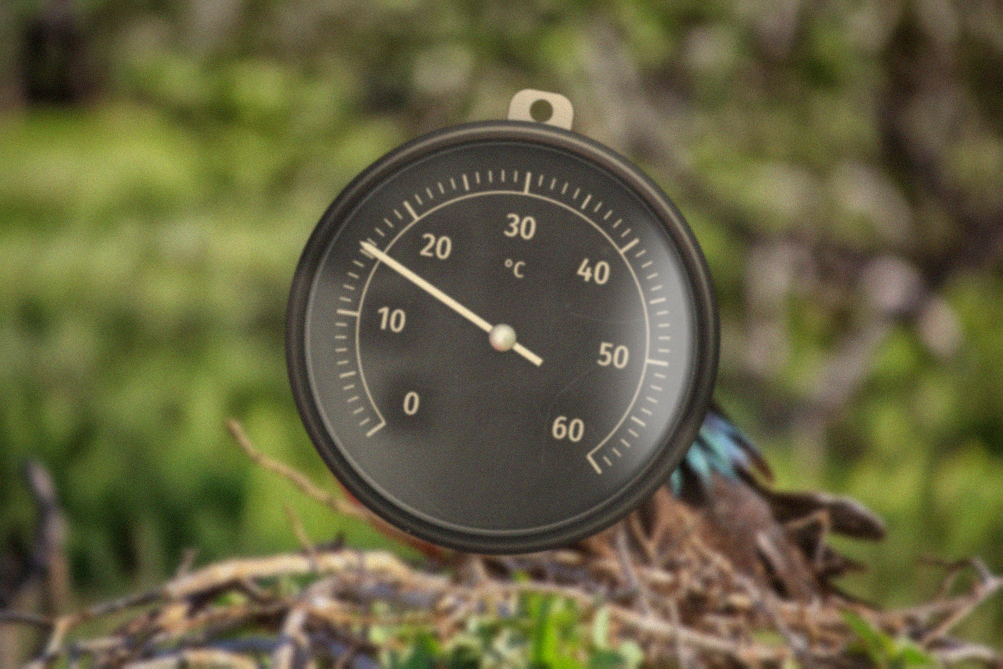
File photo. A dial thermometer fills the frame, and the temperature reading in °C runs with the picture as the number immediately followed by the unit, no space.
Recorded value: 15.5°C
